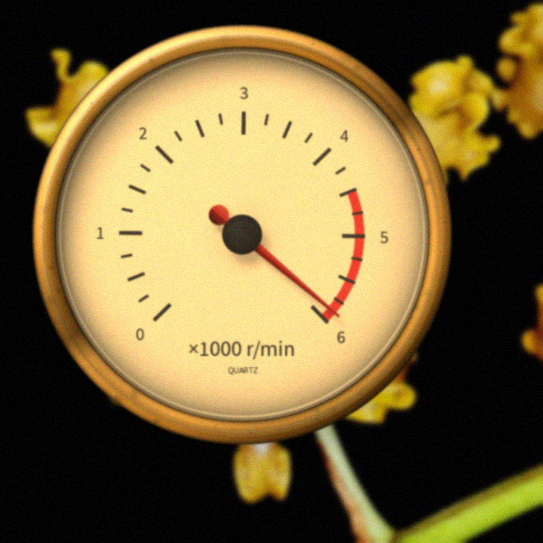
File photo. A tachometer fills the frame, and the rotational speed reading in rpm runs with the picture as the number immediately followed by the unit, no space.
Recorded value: 5875rpm
